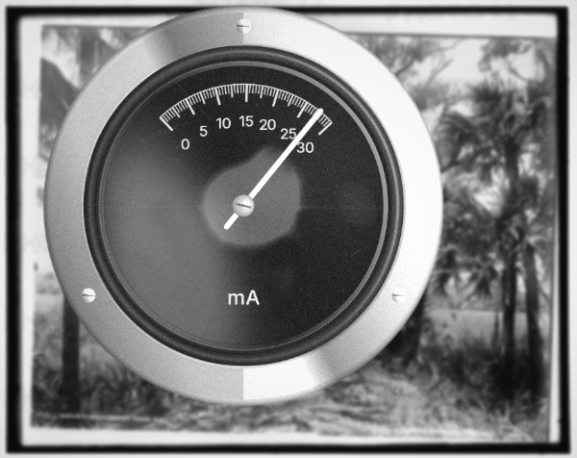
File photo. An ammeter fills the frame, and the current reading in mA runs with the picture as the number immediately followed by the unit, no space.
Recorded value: 27.5mA
